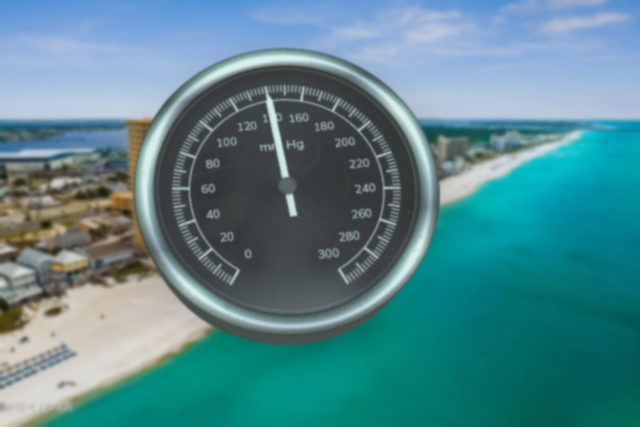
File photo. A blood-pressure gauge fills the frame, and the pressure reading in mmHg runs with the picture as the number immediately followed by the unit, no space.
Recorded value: 140mmHg
